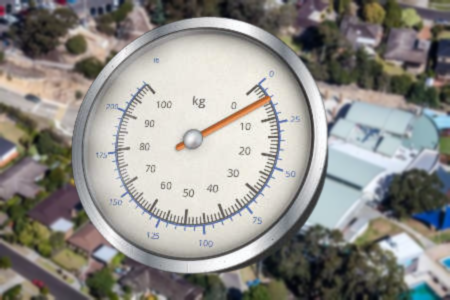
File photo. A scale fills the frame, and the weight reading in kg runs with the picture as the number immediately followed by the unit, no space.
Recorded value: 5kg
